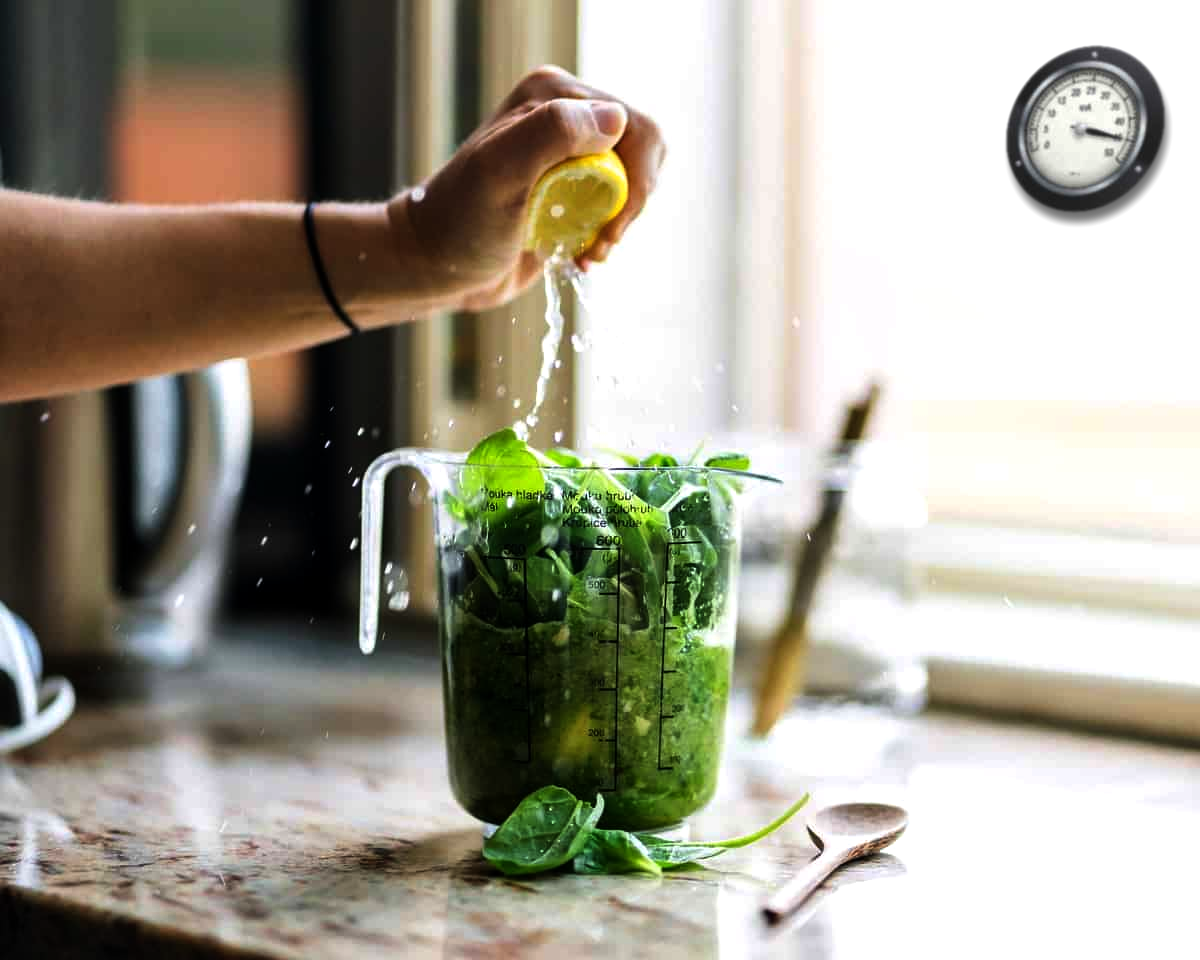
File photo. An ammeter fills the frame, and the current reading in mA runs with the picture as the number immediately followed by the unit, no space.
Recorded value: 45mA
